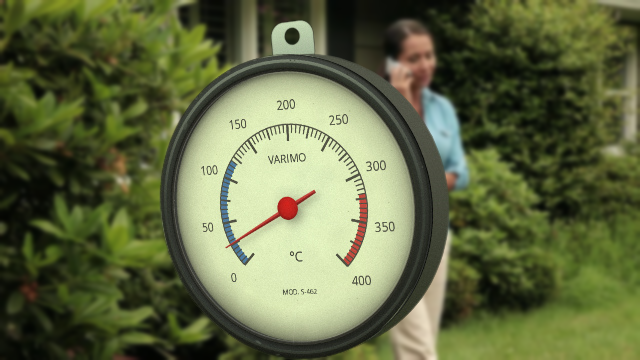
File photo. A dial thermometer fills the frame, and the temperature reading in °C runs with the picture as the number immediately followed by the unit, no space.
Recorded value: 25°C
